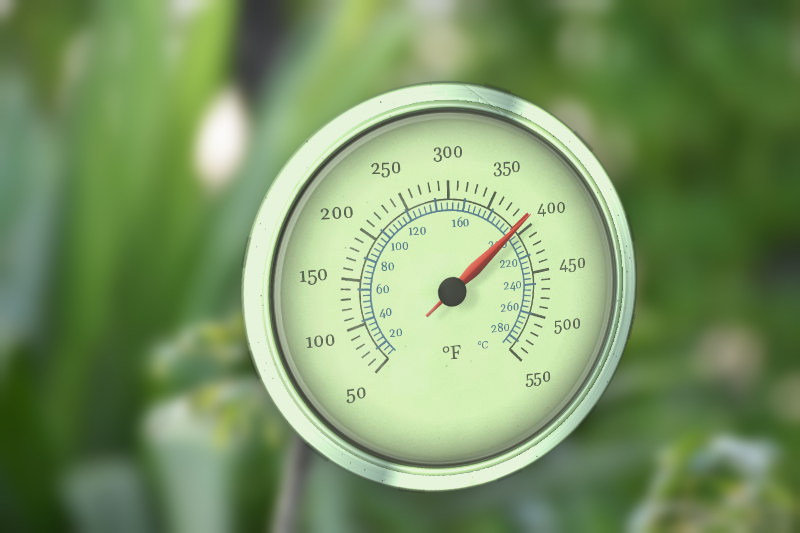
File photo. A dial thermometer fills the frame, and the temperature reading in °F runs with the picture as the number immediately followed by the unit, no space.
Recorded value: 390°F
